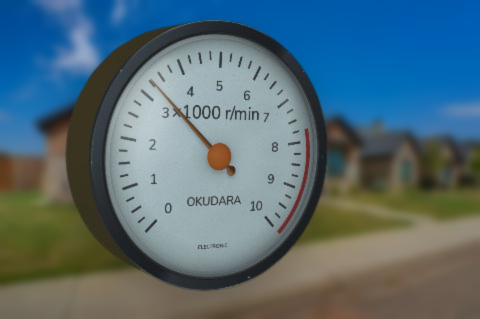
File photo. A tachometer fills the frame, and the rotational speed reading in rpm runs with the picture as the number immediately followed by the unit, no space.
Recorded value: 3250rpm
